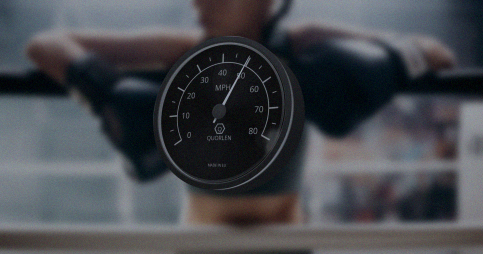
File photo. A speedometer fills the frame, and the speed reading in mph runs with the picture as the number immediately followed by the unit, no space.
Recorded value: 50mph
